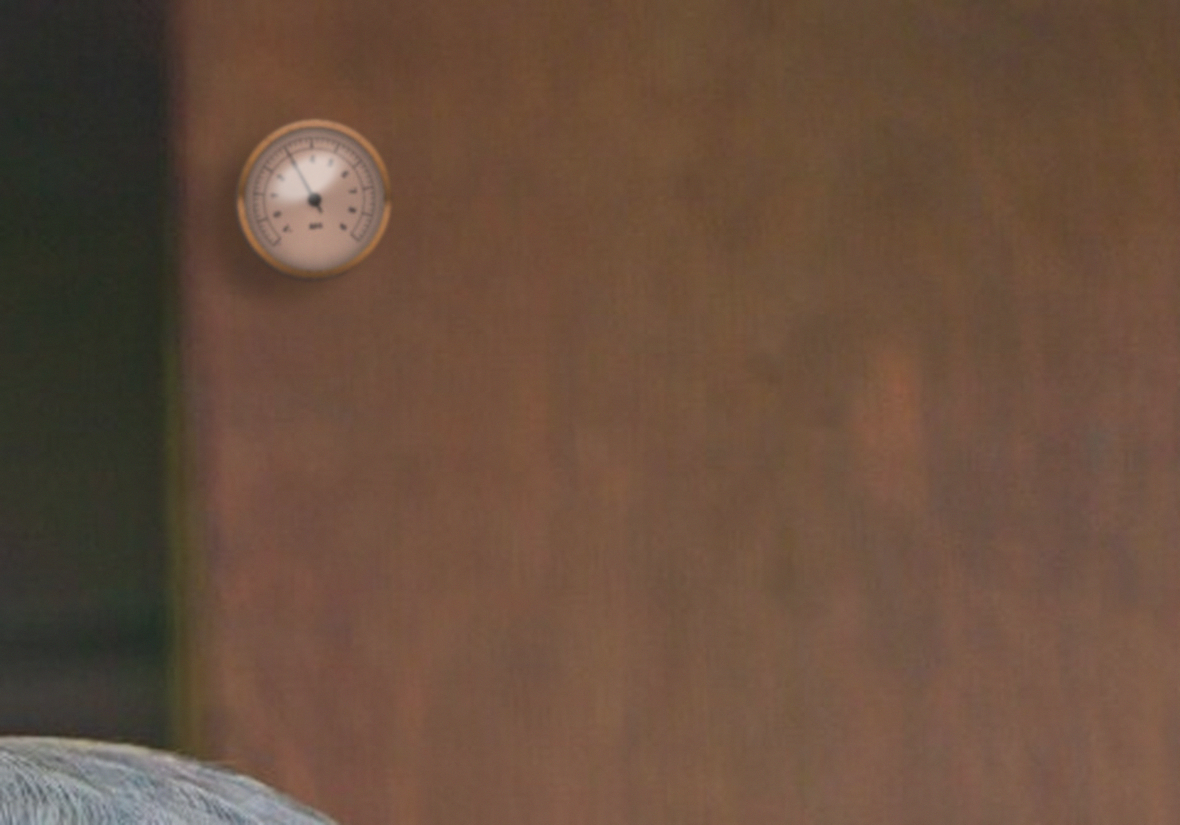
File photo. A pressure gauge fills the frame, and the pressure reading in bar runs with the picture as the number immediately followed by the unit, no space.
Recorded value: 3bar
